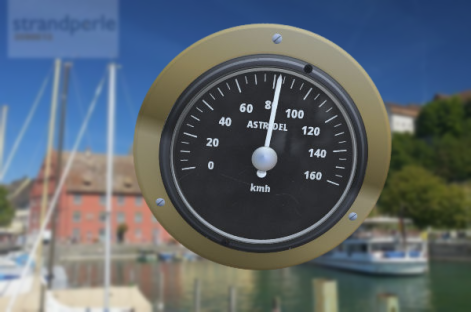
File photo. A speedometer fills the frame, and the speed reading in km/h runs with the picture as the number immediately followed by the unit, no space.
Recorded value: 82.5km/h
